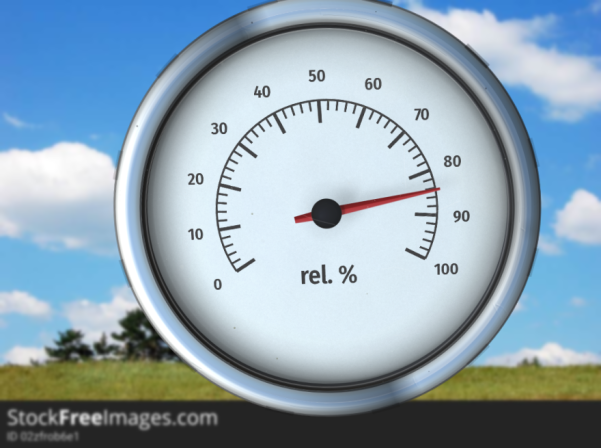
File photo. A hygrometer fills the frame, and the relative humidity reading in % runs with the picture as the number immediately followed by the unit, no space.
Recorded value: 84%
